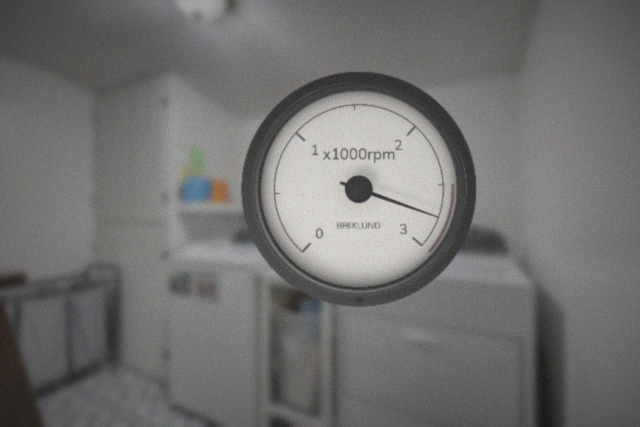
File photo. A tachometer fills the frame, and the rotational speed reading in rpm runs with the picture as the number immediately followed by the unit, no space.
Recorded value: 2750rpm
